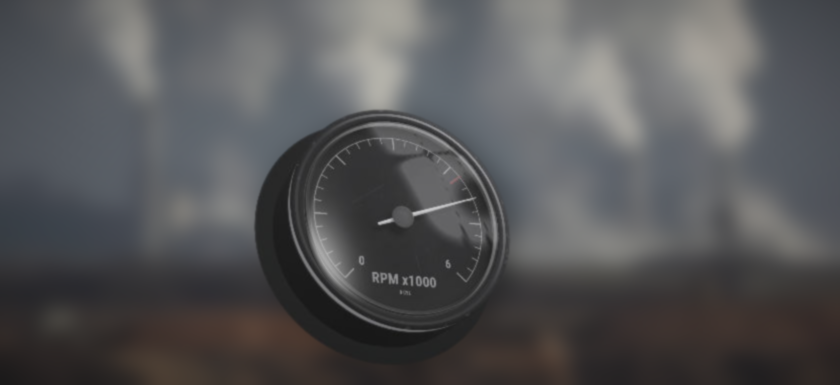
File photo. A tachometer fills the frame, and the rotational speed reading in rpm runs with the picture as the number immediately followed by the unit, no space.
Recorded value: 4600rpm
